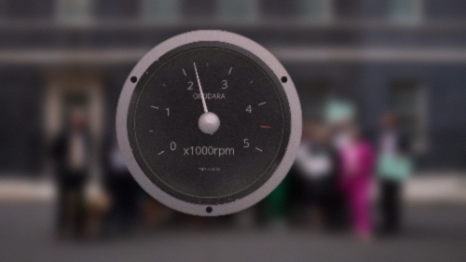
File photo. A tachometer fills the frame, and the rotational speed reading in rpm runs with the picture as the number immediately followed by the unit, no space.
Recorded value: 2250rpm
